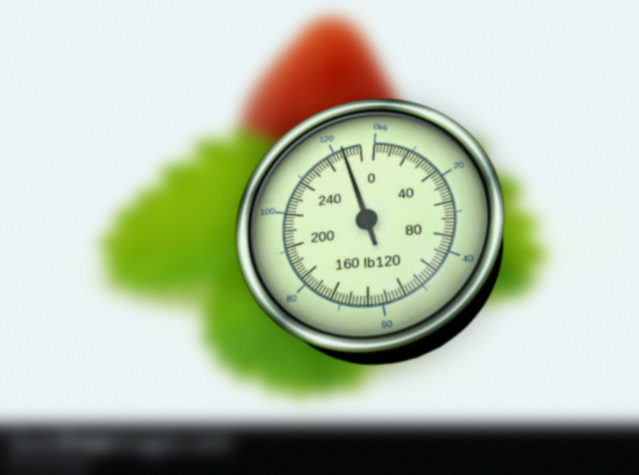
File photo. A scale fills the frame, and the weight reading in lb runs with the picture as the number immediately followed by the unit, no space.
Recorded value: 270lb
